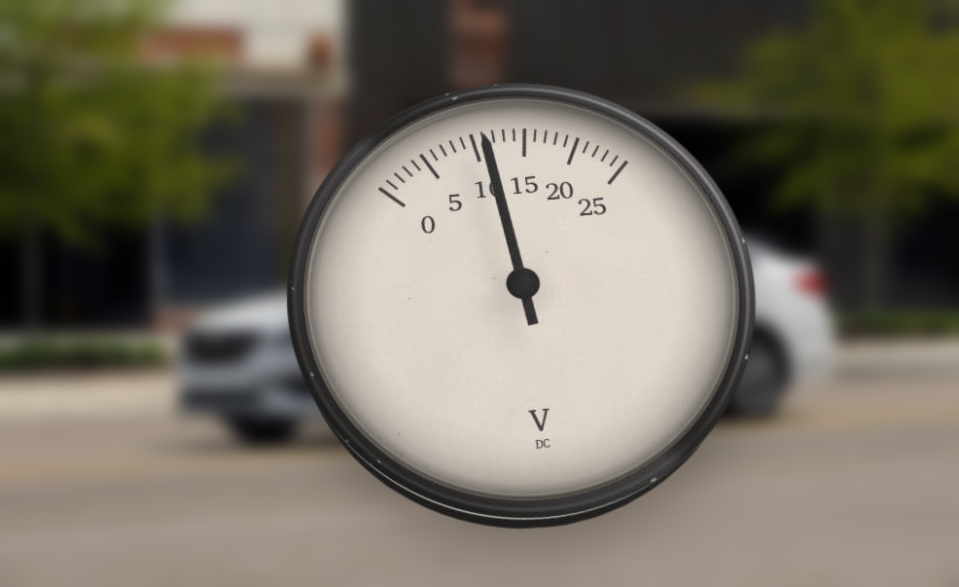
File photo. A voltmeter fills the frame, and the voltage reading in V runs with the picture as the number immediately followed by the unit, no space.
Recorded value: 11V
